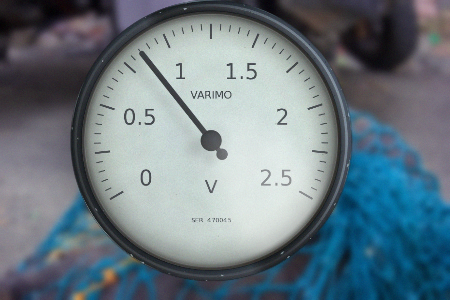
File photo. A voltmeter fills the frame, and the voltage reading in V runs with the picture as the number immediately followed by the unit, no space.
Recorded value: 0.85V
